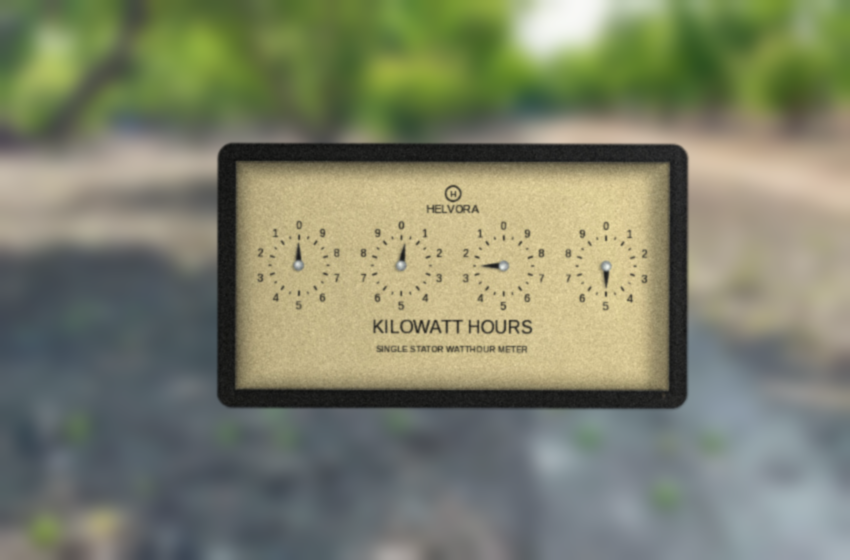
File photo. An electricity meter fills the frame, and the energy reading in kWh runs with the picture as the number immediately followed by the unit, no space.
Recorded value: 25kWh
